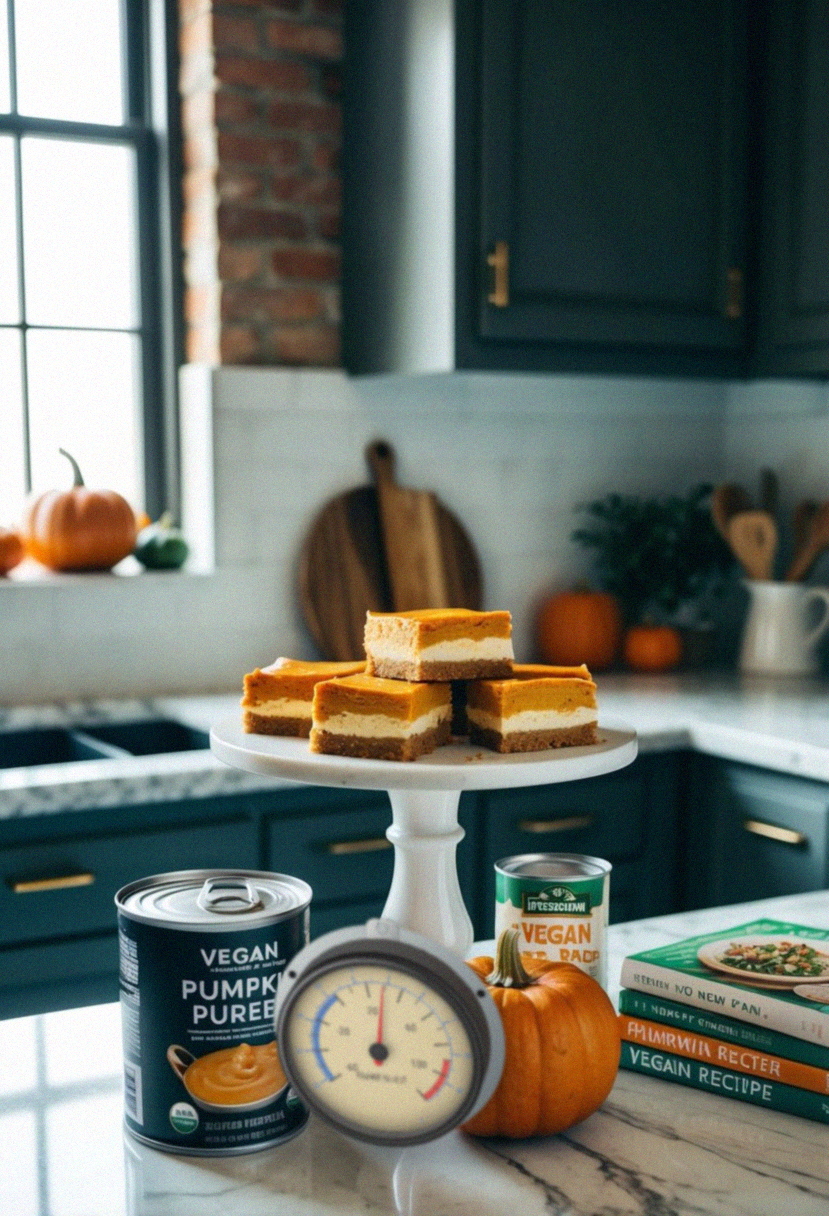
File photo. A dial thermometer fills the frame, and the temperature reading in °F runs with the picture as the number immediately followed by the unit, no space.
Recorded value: 30°F
